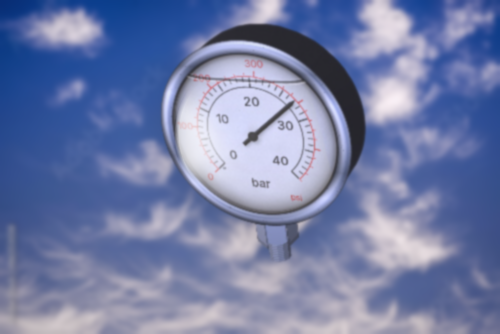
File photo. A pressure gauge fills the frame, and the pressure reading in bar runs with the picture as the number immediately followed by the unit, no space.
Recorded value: 27bar
